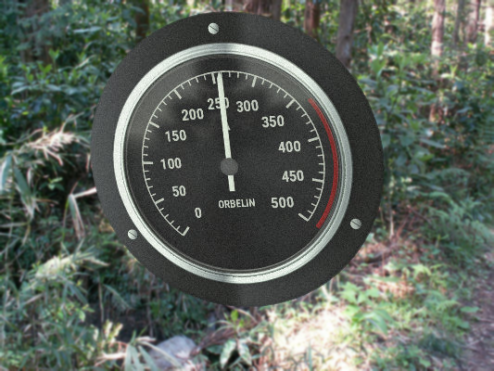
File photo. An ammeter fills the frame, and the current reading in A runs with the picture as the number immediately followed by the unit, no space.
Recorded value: 260A
